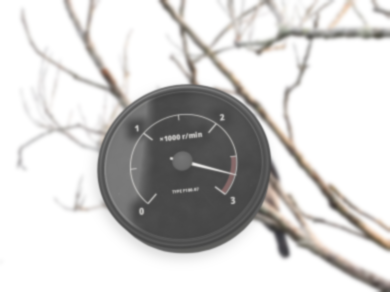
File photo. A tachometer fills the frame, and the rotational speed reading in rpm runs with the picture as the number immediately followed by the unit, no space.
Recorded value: 2750rpm
